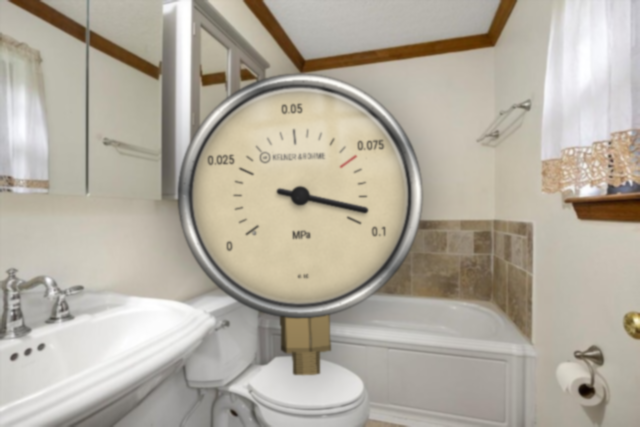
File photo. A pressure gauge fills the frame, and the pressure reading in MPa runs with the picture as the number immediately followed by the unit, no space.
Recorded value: 0.095MPa
